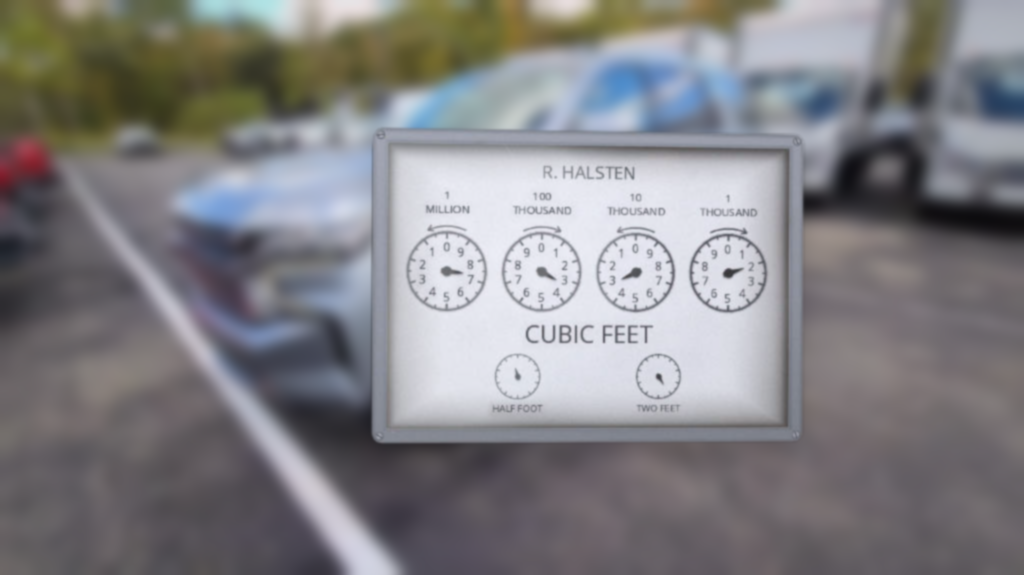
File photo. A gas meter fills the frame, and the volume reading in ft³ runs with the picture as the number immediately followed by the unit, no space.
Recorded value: 733200ft³
